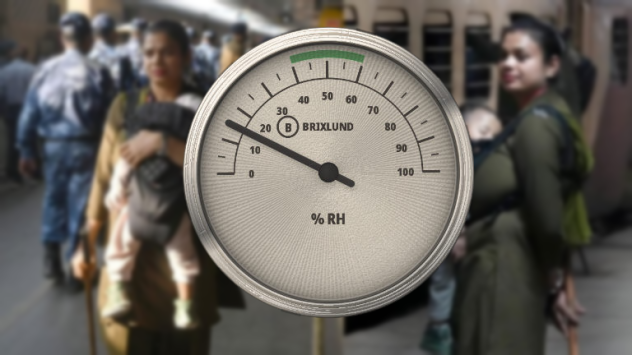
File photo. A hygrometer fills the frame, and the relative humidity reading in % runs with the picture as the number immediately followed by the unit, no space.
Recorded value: 15%
